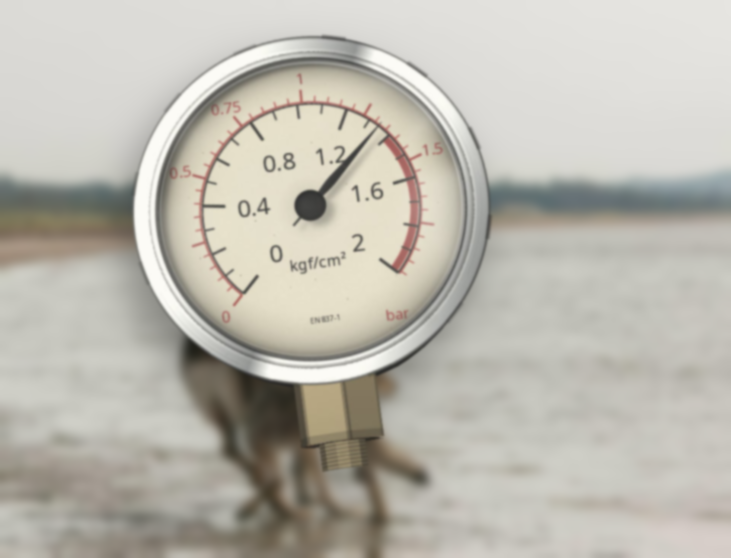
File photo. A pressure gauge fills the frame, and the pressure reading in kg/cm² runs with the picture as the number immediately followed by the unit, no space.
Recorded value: 1.35kg/cm²
